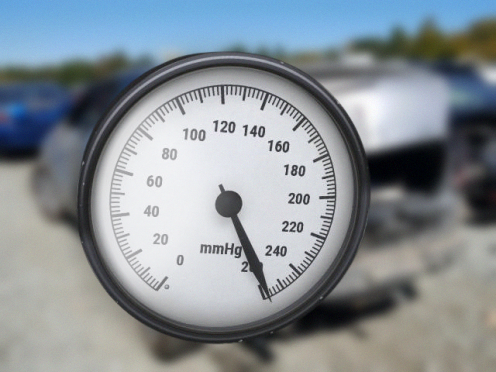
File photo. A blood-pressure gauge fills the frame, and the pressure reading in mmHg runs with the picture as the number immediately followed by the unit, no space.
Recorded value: 258mmHg
